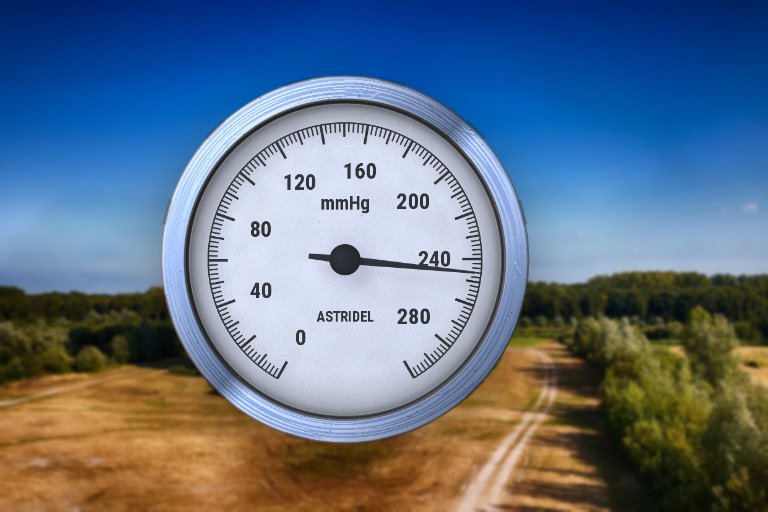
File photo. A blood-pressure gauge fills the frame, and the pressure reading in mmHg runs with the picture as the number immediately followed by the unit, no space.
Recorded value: 246mmHg
